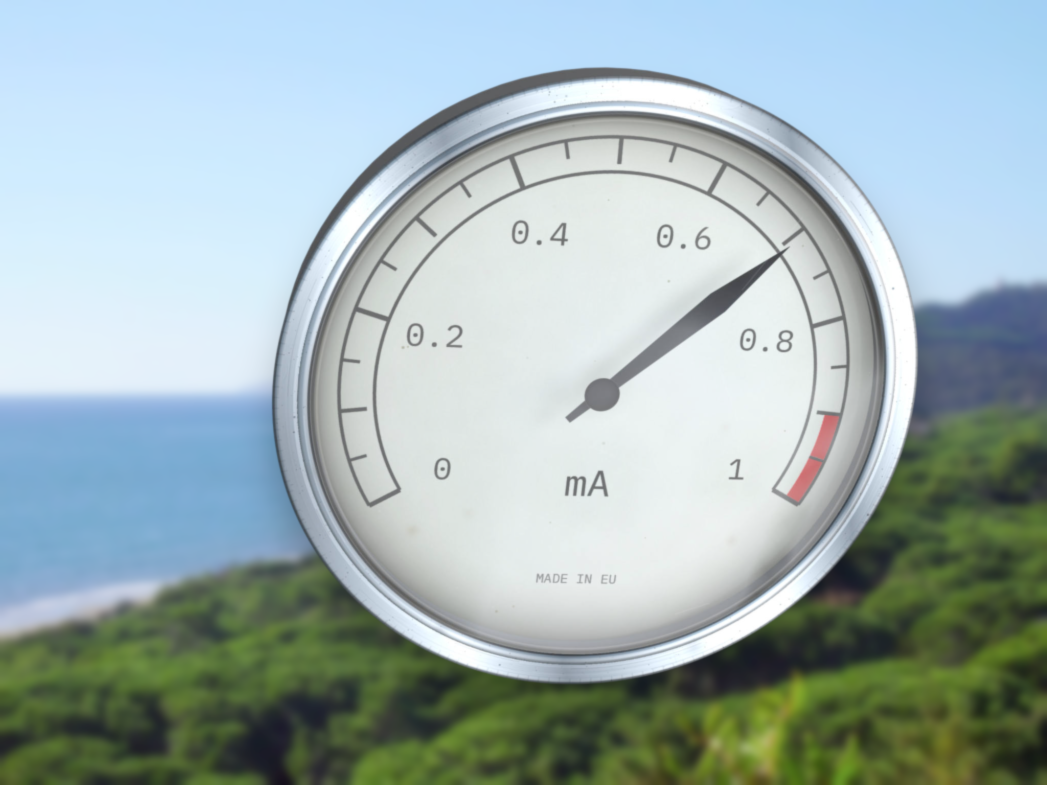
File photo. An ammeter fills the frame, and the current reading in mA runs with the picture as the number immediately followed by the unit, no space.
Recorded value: 0.7mA
